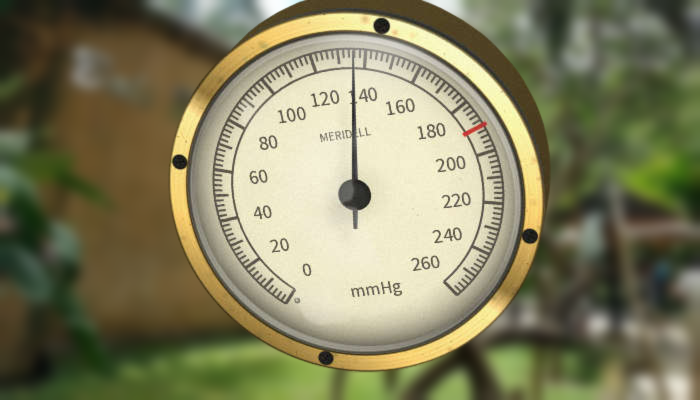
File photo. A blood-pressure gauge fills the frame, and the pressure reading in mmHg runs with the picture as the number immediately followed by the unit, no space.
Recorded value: 136mmHg
